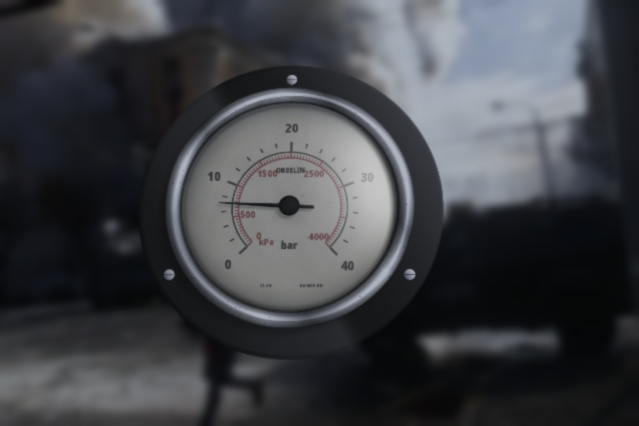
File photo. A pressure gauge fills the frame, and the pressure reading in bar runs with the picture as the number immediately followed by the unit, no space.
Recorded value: 7bar
